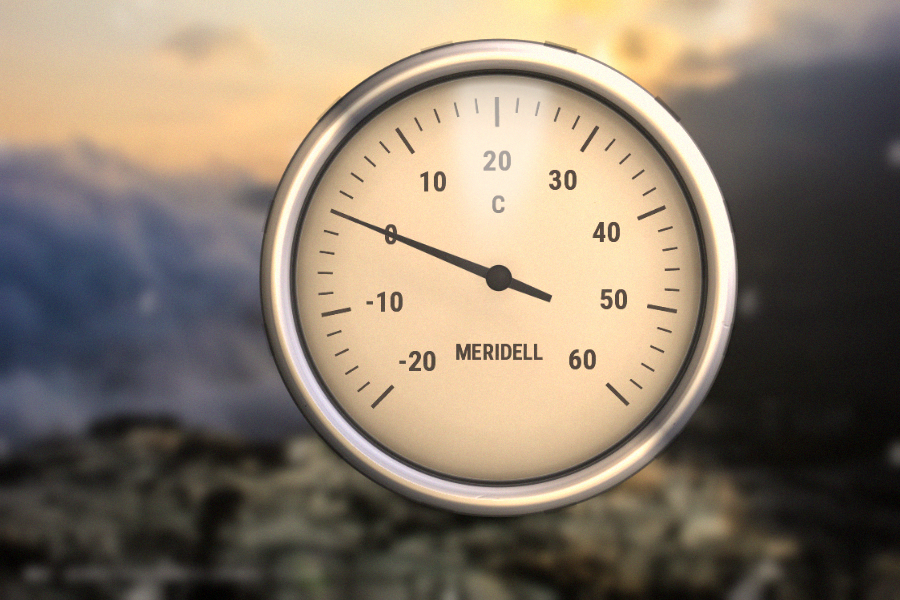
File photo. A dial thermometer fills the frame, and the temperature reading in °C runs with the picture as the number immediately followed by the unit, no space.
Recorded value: 0°C
